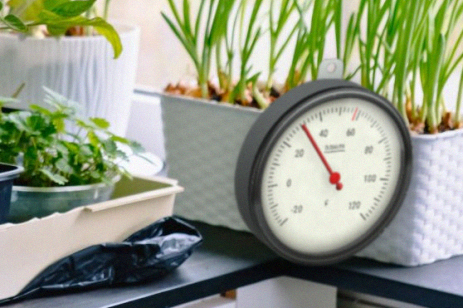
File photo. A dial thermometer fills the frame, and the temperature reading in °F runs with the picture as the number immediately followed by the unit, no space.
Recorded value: 30°F
